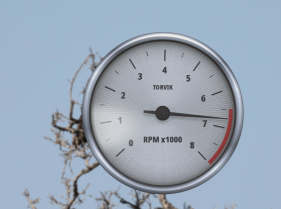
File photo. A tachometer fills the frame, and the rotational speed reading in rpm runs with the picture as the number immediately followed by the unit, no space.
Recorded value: 6750rpm
